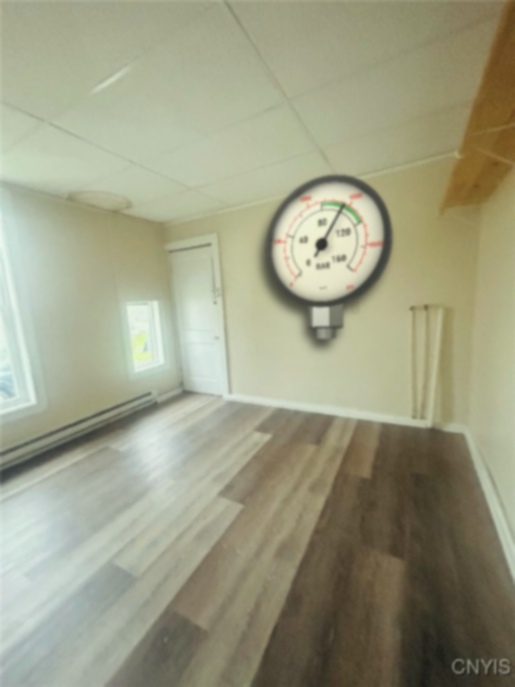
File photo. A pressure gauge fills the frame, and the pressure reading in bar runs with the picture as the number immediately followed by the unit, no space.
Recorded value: 100bar
